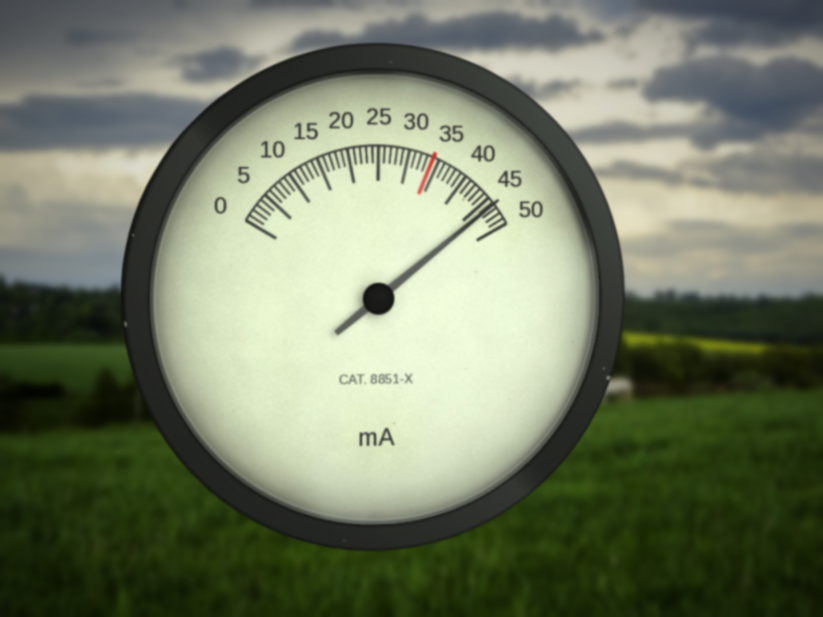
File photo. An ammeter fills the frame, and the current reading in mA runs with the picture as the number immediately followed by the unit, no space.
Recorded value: 46mA
